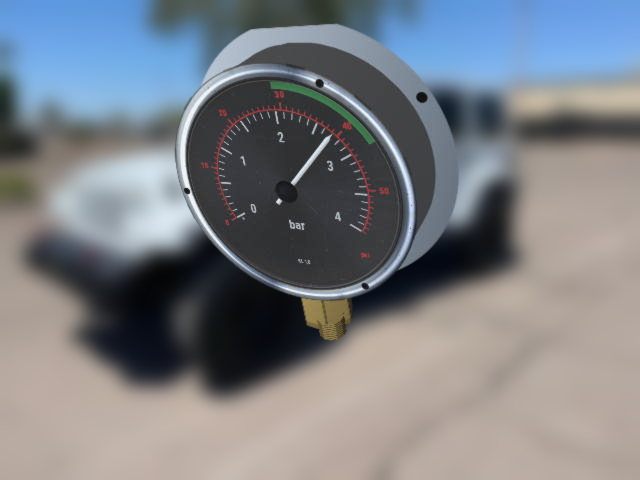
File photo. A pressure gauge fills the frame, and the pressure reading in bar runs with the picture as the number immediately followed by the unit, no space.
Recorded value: 2.7bar
